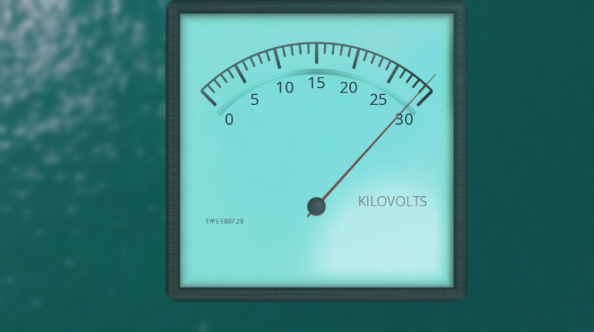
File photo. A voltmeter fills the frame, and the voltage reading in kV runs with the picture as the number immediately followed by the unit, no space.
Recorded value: 29kV
